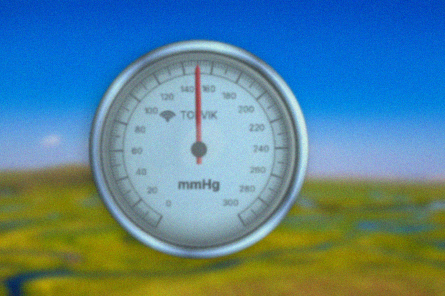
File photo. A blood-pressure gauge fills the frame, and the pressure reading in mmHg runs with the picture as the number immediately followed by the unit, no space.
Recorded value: 150mmHg
